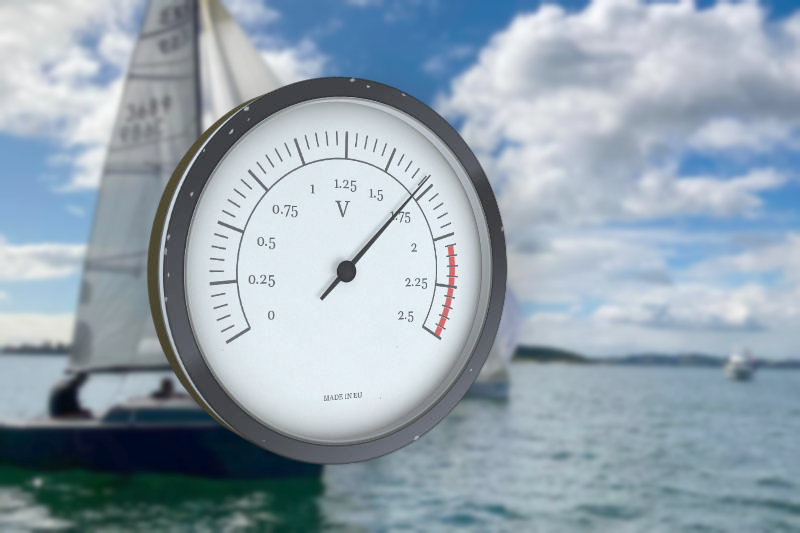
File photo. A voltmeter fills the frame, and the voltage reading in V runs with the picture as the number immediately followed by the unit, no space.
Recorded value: 1.7V
